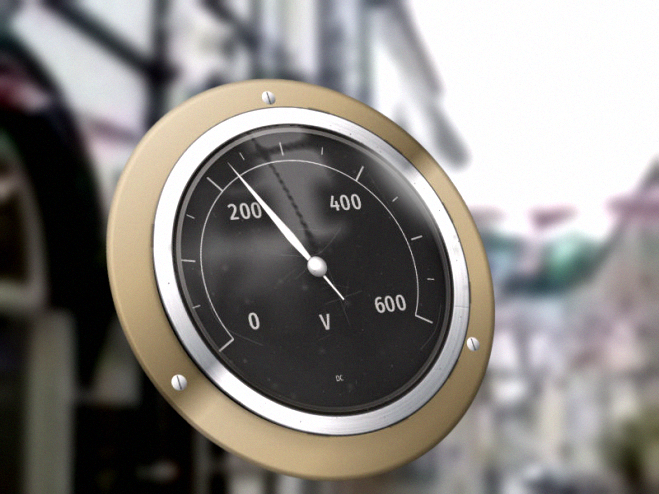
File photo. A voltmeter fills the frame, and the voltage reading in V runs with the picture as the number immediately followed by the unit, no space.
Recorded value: 225V
